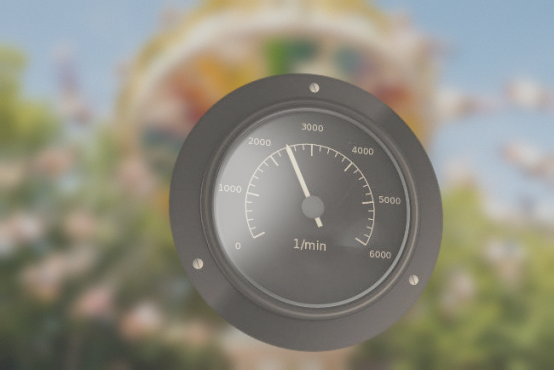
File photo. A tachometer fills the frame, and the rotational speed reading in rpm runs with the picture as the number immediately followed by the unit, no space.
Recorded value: 2400rpm
